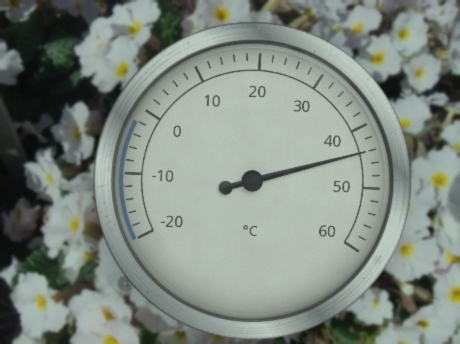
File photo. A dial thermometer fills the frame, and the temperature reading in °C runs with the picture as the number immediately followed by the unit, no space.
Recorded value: 44°C
